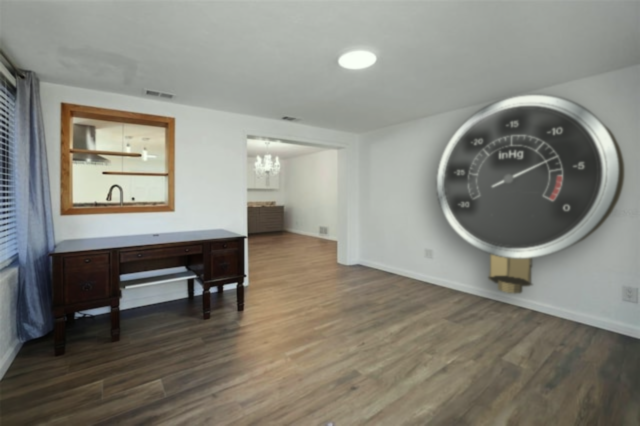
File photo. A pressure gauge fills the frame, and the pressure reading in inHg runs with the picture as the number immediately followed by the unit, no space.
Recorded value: -7inHg
